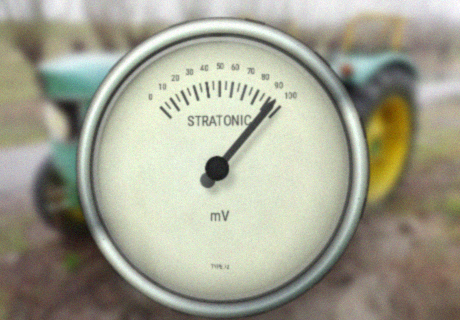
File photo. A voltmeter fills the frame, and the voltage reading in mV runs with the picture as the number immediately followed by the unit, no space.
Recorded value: 95mV
